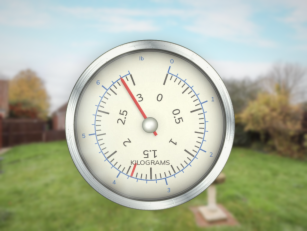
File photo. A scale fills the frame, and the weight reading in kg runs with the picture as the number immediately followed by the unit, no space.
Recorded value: 2.9kg
